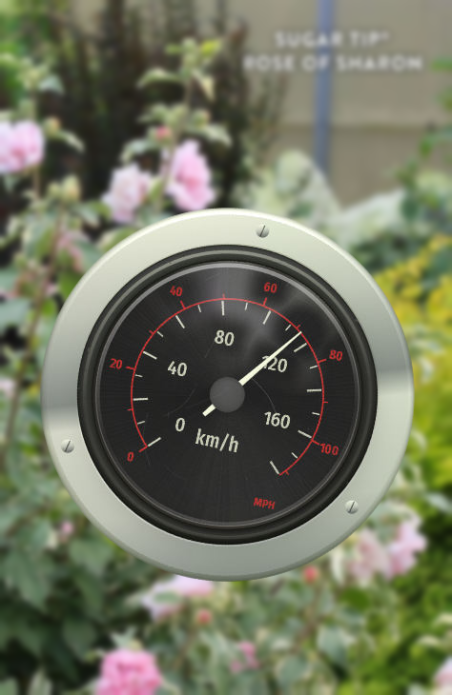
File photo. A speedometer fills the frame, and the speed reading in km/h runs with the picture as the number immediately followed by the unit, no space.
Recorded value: 115km/h
